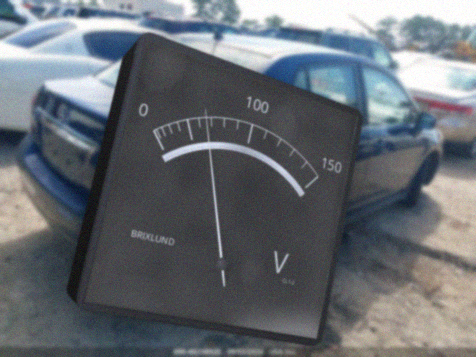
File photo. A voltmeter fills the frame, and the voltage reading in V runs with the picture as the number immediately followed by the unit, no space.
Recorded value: 65V
